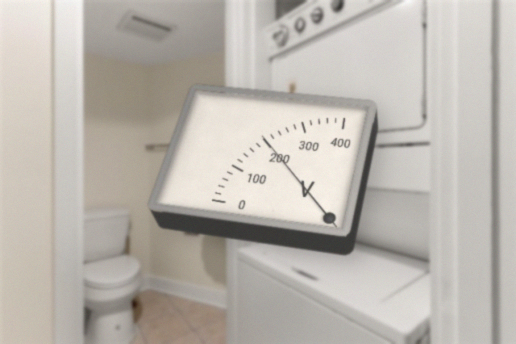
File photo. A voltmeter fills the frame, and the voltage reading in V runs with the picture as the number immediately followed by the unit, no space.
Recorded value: 200V
